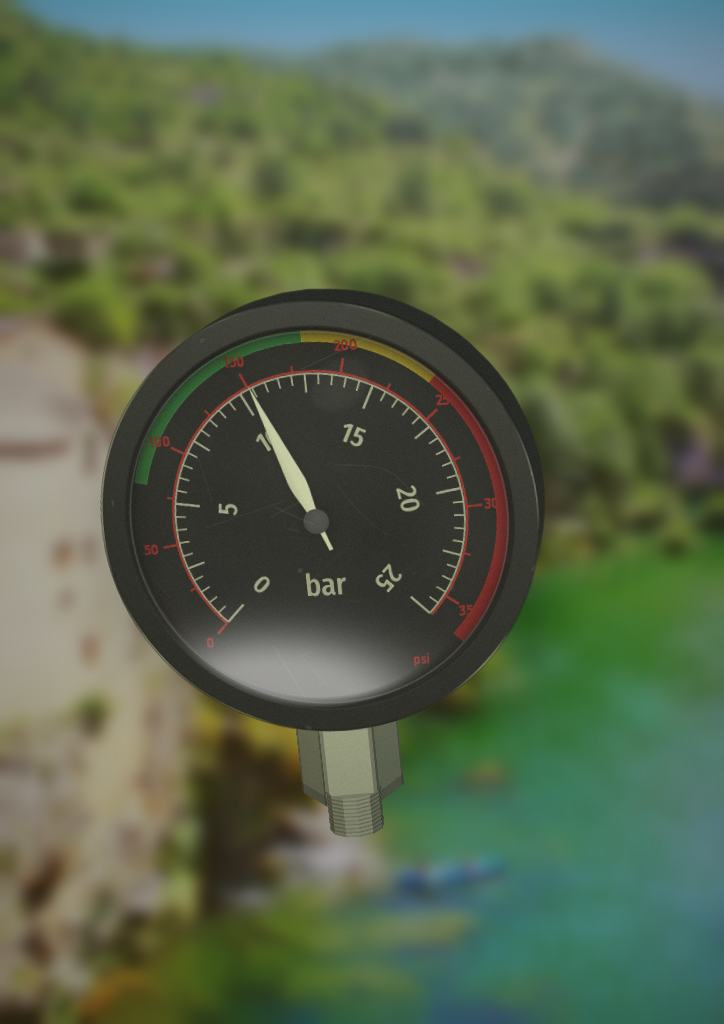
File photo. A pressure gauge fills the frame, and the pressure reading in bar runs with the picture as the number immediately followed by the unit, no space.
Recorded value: 10.5bar
